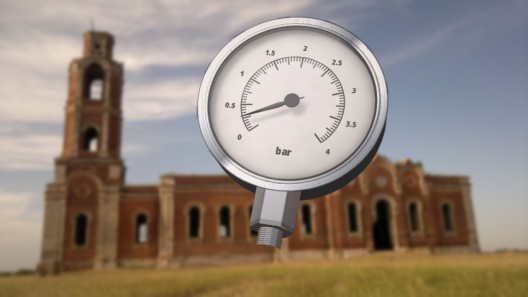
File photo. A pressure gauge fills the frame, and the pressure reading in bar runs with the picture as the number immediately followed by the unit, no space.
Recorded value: 0.25bar
